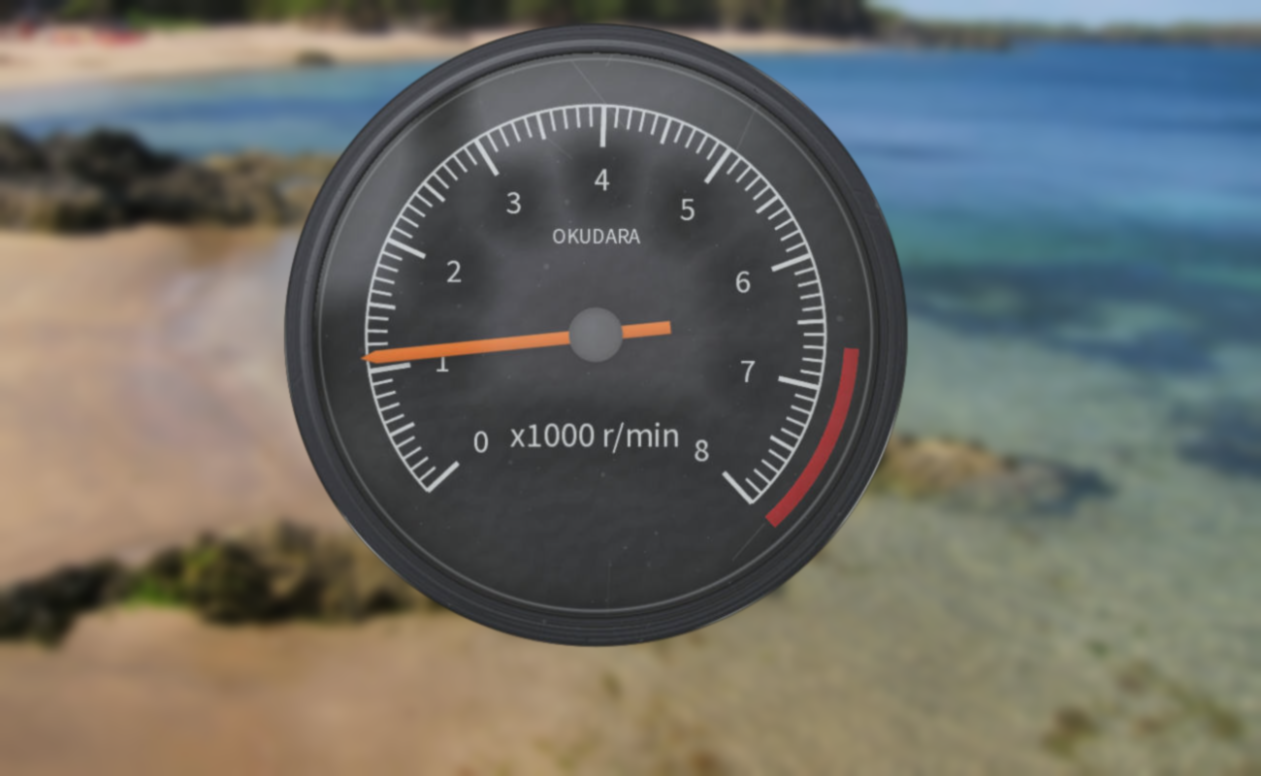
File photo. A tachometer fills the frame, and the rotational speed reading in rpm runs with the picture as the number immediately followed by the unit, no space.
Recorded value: 1100rpm
